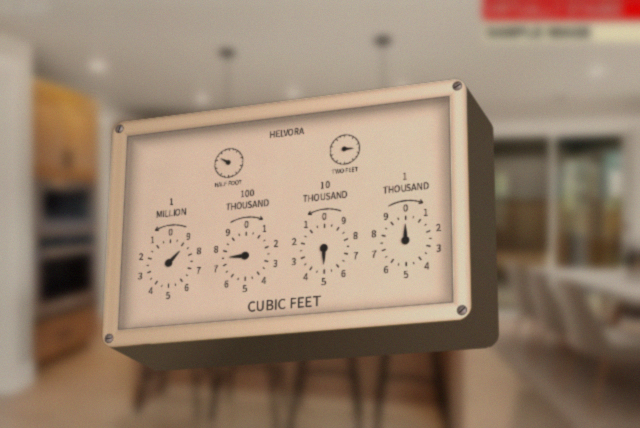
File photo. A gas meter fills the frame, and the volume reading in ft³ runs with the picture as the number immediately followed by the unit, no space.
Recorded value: 875000ft³
